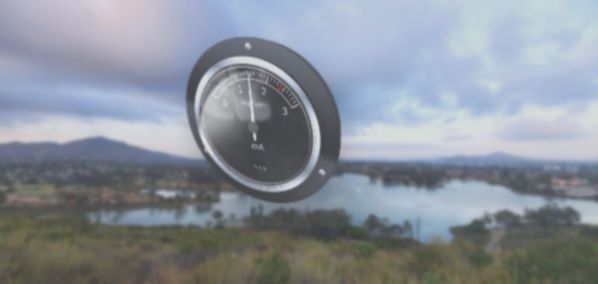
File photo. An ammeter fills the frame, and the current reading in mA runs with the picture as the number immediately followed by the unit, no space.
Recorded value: 1.5mA
